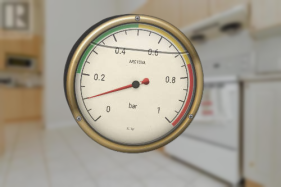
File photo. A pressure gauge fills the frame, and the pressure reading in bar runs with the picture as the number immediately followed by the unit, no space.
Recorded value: 0.1bar
